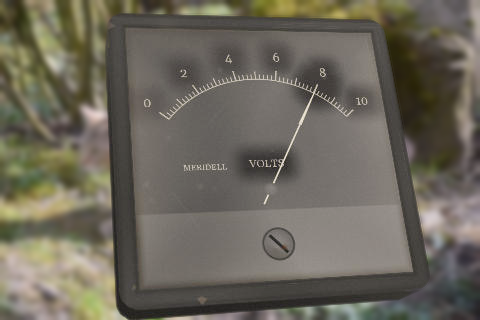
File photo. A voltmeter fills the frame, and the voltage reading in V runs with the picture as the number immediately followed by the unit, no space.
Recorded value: 8V
